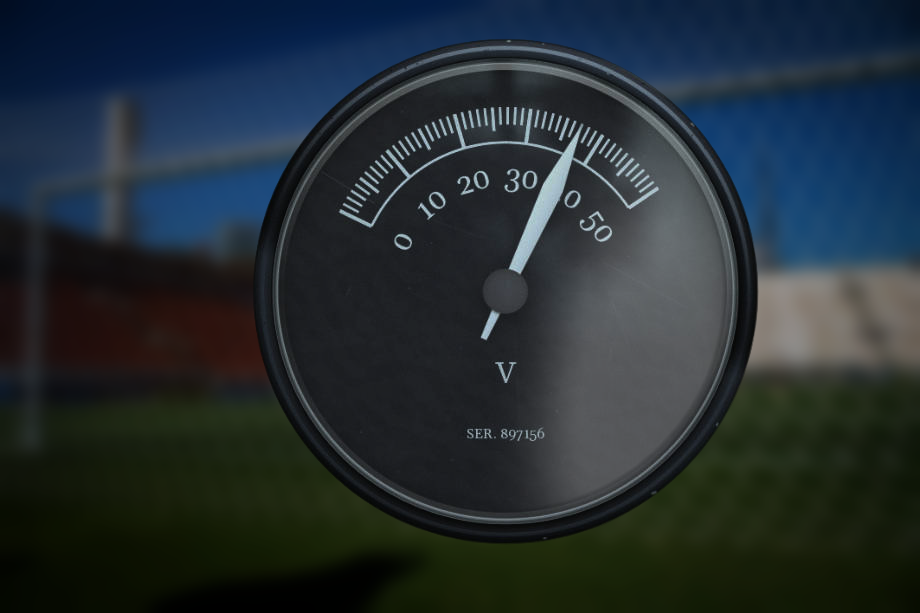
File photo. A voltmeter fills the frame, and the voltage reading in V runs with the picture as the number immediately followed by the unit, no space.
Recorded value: 37V
